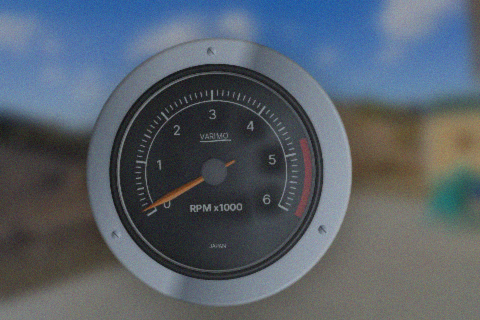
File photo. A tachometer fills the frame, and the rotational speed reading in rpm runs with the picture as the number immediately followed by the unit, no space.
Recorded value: 100rpm
